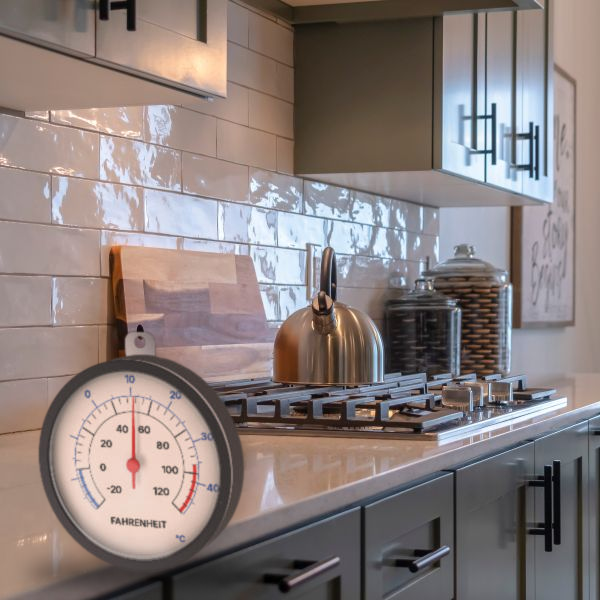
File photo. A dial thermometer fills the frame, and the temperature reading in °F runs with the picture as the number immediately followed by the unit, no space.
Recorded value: 52°F
